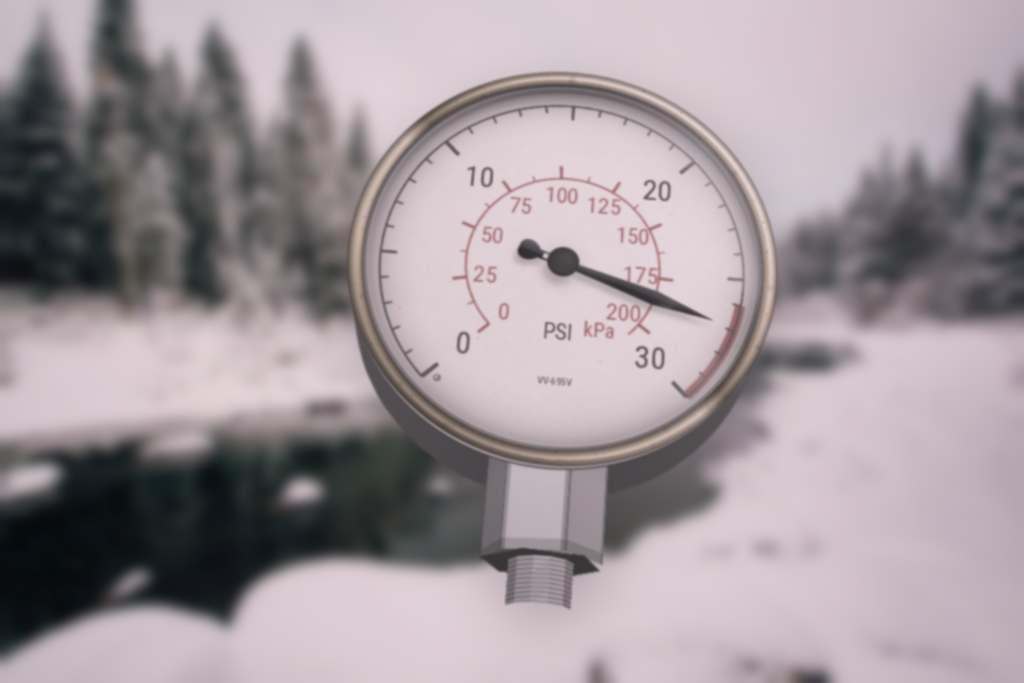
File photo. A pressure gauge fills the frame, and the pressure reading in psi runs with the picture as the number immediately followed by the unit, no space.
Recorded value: 27psi
